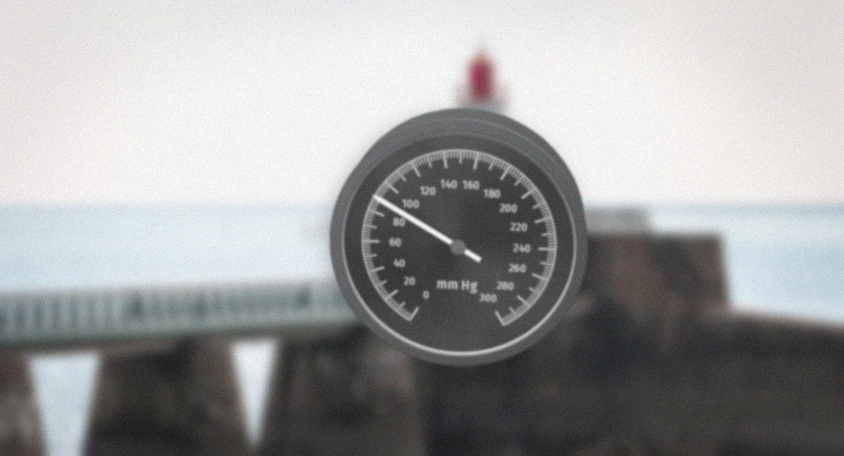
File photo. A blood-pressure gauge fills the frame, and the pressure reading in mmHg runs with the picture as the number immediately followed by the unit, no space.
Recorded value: 90mmHg
